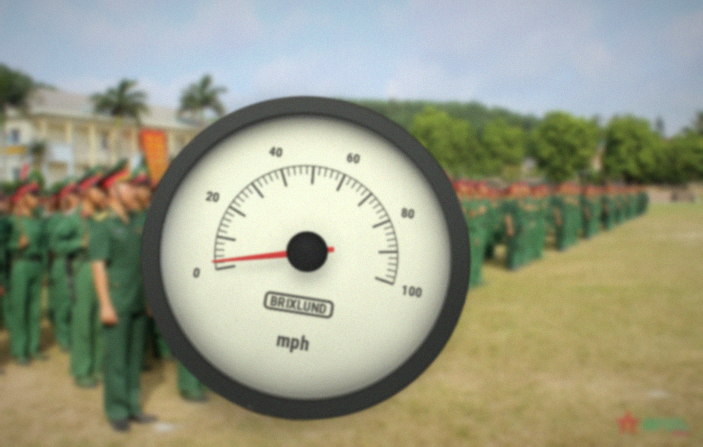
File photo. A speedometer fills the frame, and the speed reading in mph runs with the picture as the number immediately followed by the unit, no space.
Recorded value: 2mph
